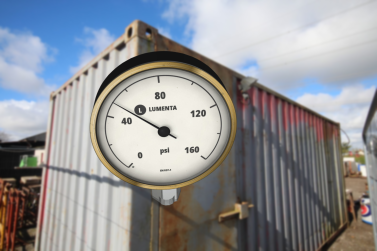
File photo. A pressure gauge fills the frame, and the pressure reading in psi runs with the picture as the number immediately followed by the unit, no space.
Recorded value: 50psi
